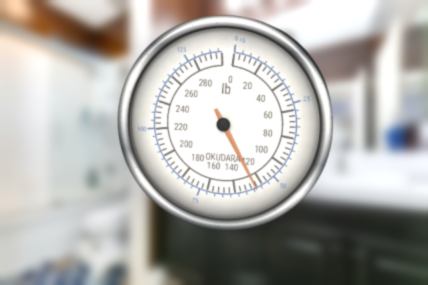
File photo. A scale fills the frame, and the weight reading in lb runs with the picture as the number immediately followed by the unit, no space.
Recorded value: 124lb
